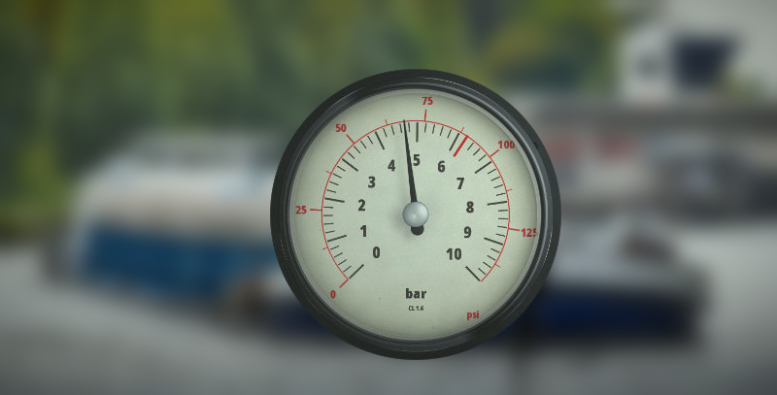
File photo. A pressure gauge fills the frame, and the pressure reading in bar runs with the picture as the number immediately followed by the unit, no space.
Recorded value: 4.7bar
